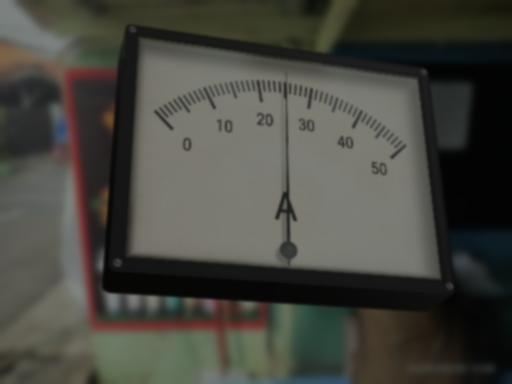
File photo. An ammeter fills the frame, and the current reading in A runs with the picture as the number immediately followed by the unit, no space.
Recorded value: 25A
